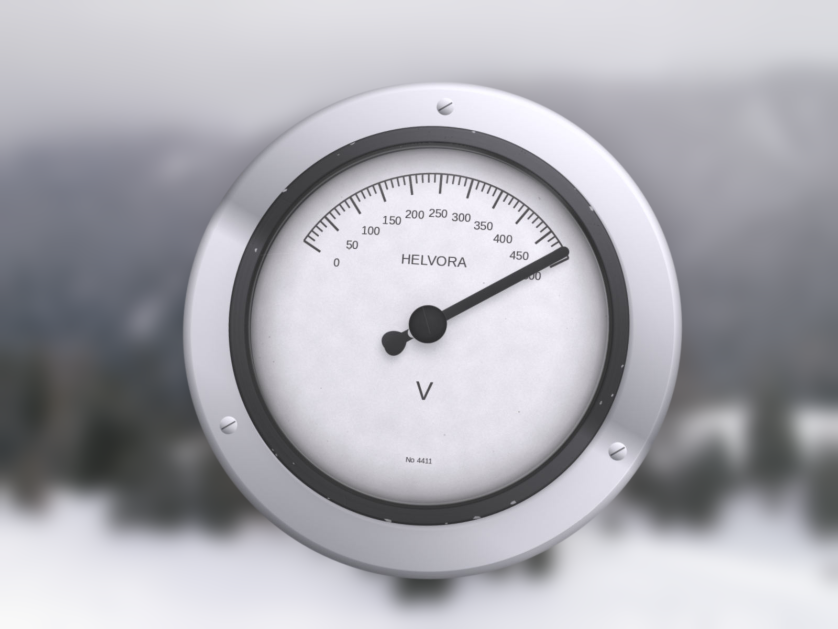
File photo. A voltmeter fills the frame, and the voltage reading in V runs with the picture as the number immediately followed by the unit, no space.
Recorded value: 490V
